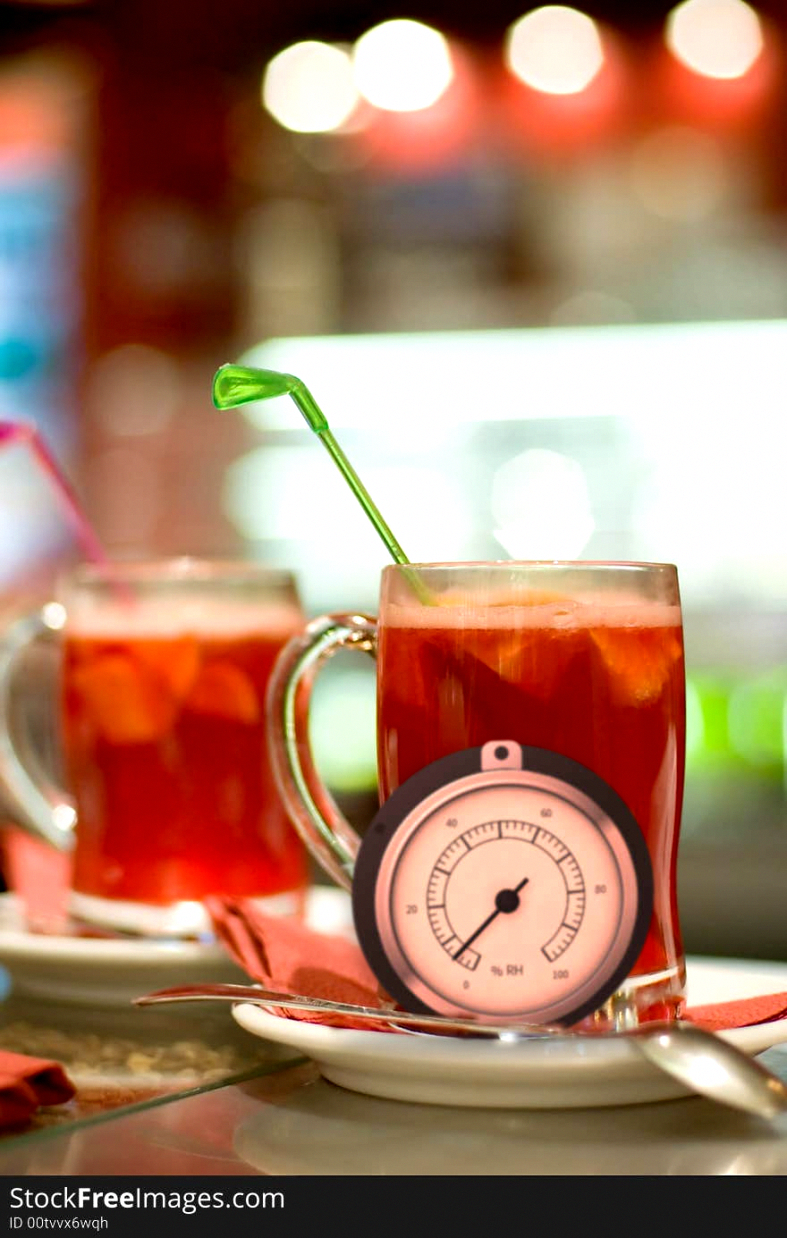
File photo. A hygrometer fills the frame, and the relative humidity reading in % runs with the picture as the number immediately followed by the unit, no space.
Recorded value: 6%
